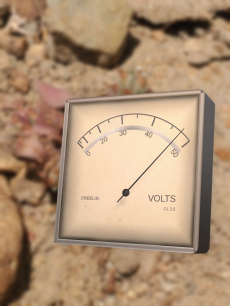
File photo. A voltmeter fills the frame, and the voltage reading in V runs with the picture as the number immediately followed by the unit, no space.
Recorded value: 47.5V
